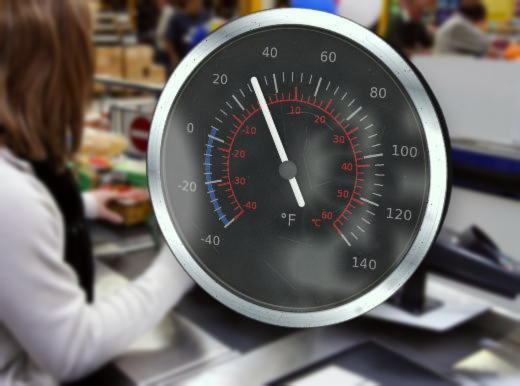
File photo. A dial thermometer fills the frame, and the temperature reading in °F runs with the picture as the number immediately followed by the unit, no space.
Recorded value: 32°F
